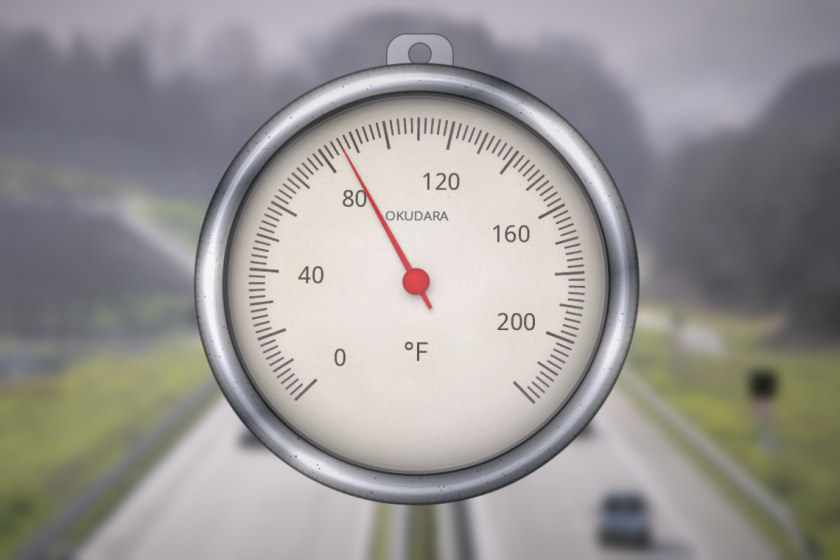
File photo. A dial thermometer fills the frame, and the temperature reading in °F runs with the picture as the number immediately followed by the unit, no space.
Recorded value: 86°F
